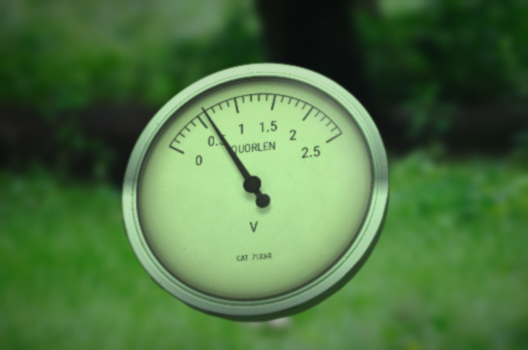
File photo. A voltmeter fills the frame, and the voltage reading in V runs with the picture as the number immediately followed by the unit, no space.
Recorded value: 0.6V
